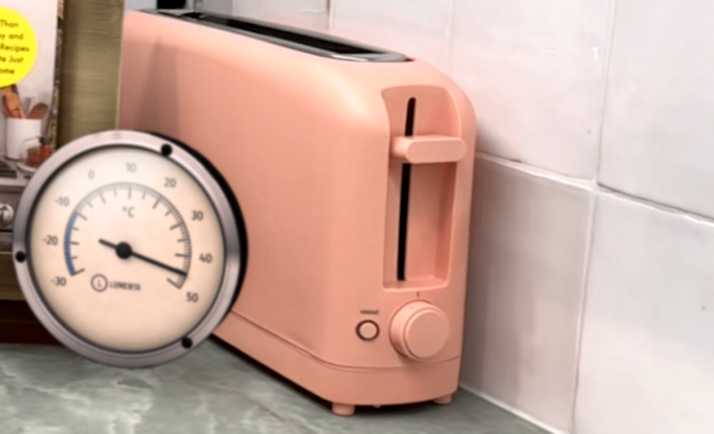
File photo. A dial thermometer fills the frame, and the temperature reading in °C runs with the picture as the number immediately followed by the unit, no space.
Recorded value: 45°C
